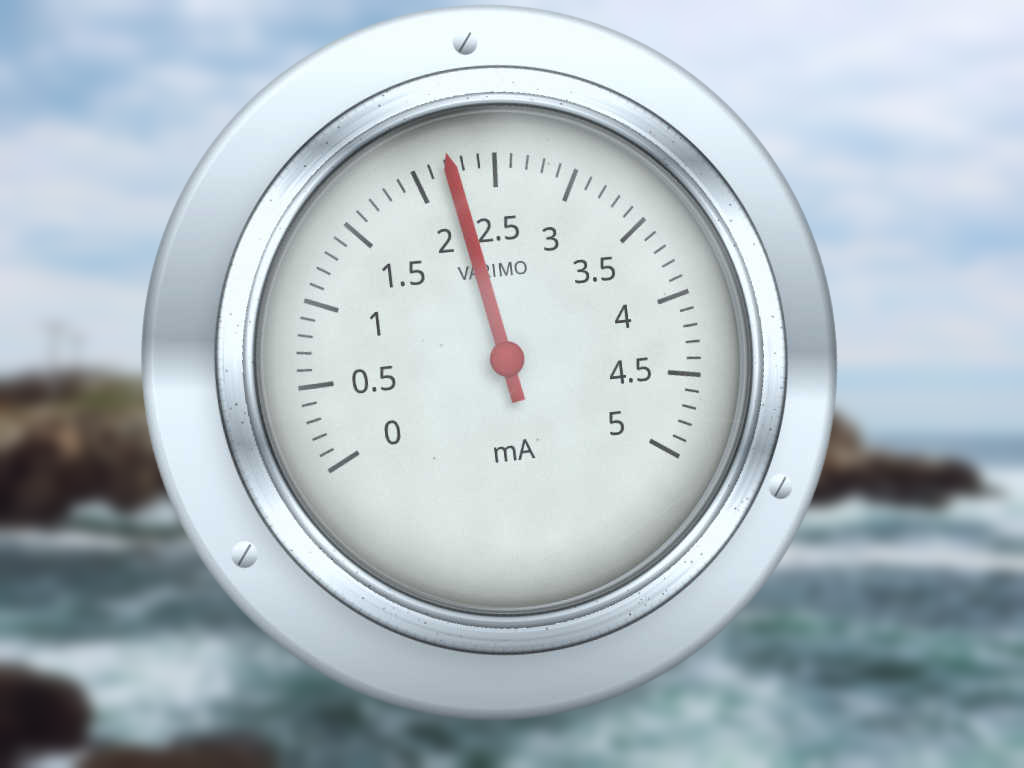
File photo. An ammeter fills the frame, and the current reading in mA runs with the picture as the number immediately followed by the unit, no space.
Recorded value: 2.2mA
